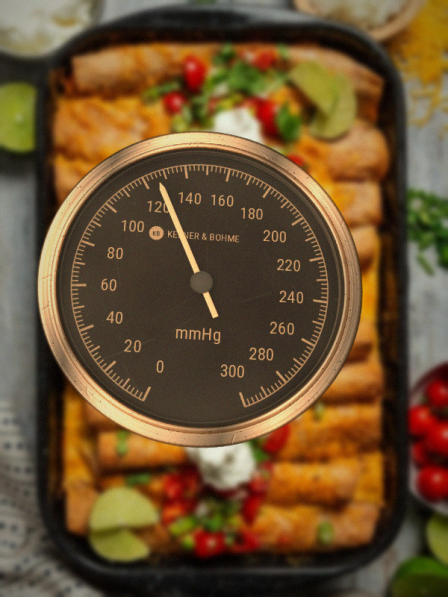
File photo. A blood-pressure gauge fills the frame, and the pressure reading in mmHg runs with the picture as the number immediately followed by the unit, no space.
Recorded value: 126mmHg
